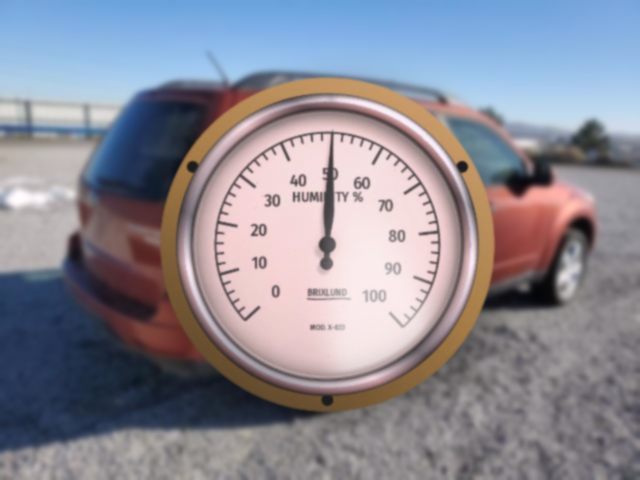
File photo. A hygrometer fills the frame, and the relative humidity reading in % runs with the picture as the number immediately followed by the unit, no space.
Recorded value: 50%
